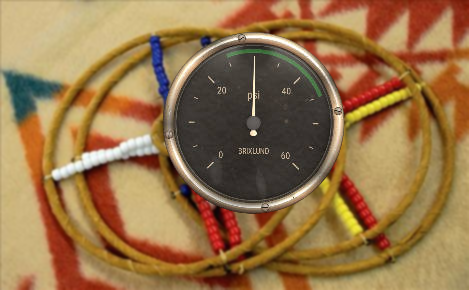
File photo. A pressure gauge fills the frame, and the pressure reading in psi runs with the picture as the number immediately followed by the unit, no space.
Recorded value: 30psi
